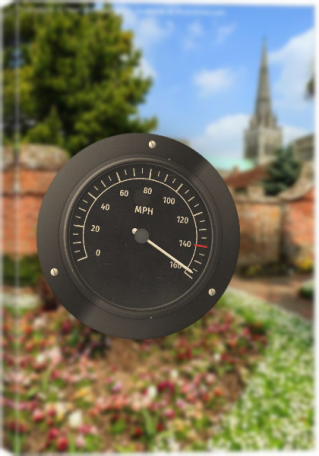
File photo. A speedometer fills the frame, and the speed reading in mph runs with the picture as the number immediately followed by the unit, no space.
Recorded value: 157.5mph
